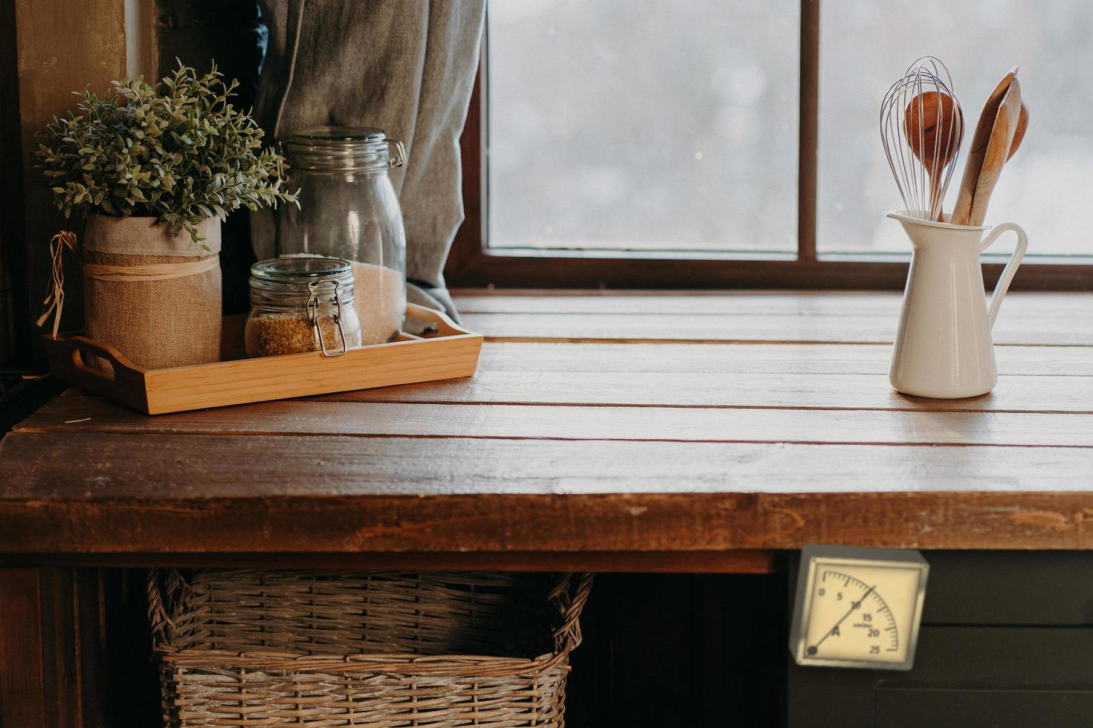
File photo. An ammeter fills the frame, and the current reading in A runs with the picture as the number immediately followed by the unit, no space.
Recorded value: 10A
